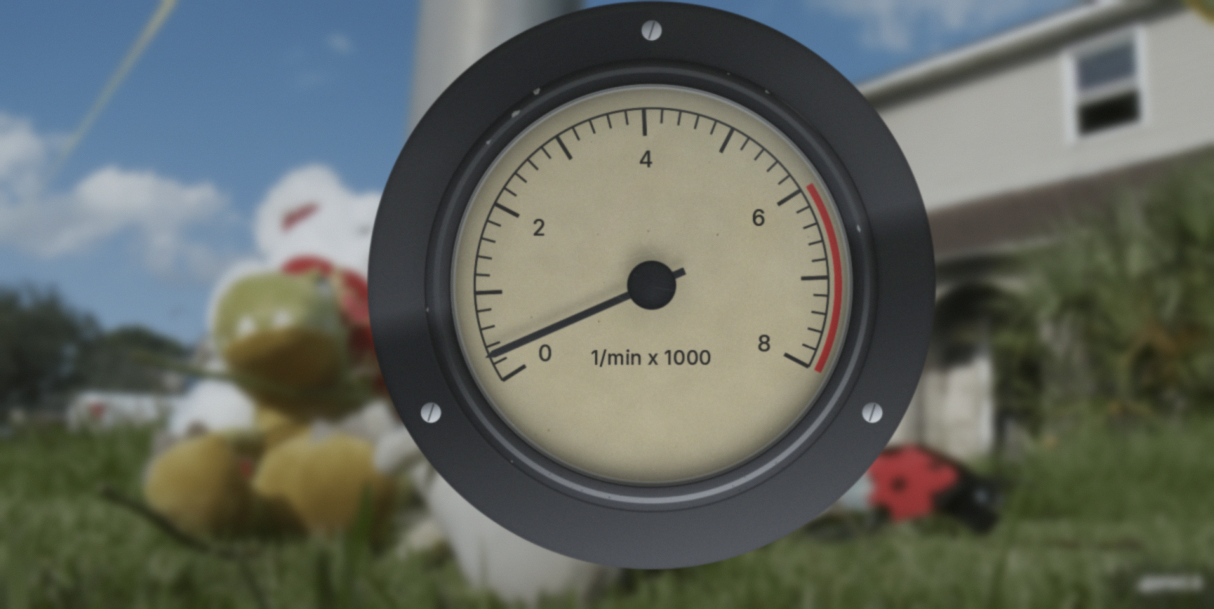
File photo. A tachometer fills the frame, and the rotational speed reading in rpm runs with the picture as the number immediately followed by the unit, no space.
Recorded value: 300rpm
